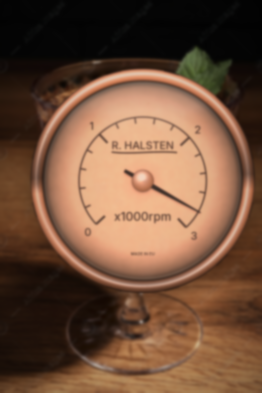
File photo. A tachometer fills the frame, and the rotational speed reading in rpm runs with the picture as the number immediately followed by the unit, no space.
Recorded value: 2800rpm
